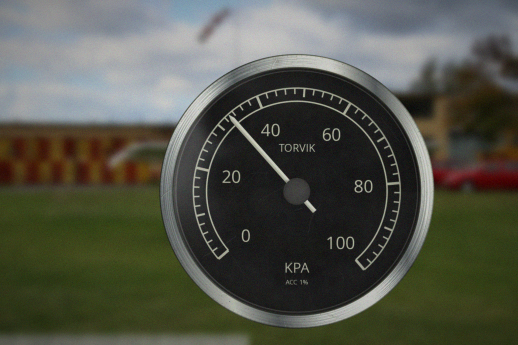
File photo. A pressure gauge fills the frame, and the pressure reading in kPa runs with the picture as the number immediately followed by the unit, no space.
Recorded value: 33kPa
